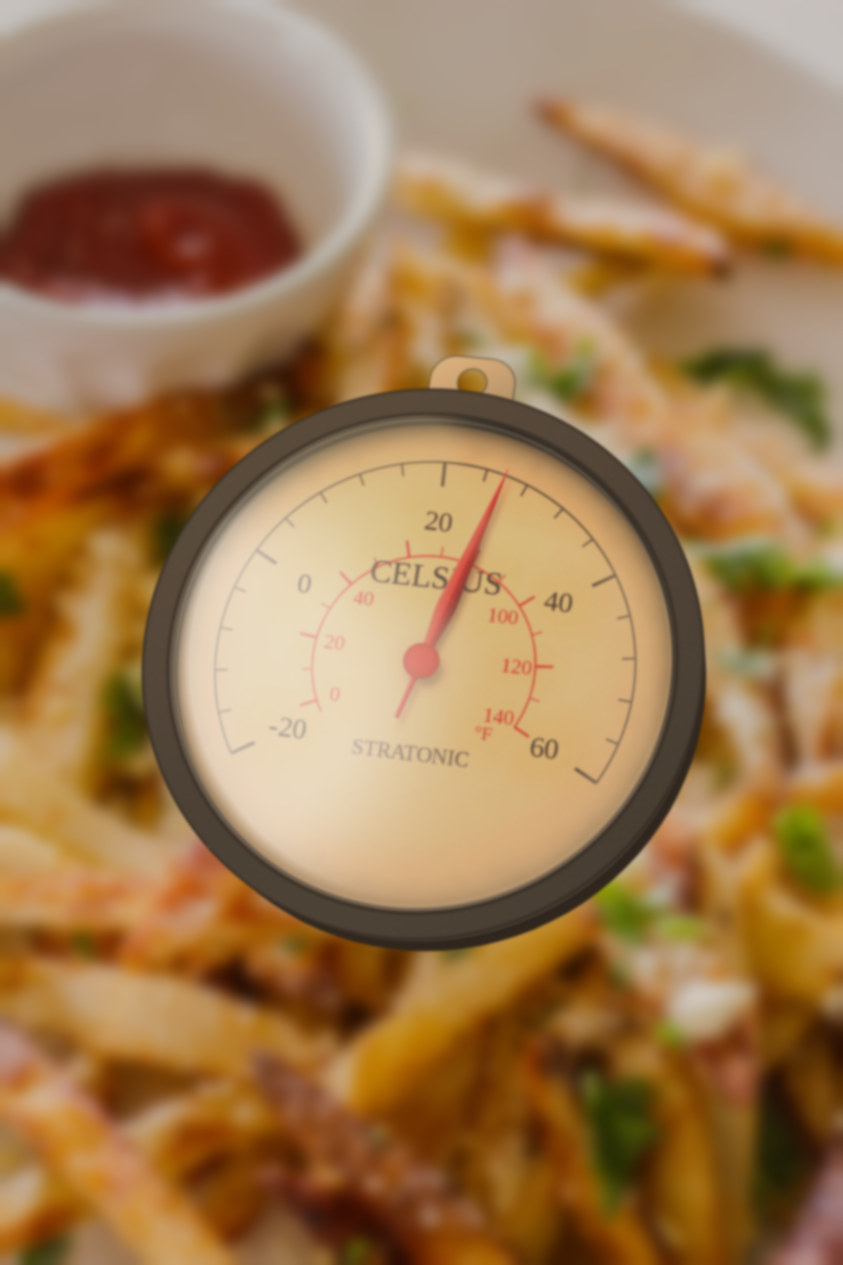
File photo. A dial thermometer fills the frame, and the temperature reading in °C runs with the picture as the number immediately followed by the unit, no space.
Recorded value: 26°C
